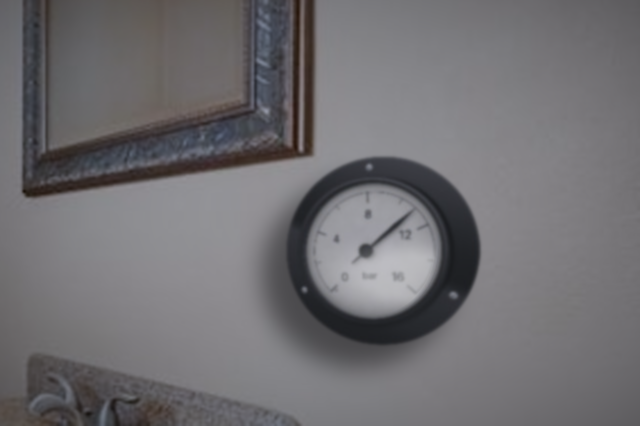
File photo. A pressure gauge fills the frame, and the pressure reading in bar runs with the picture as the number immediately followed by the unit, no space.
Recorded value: 11bar
